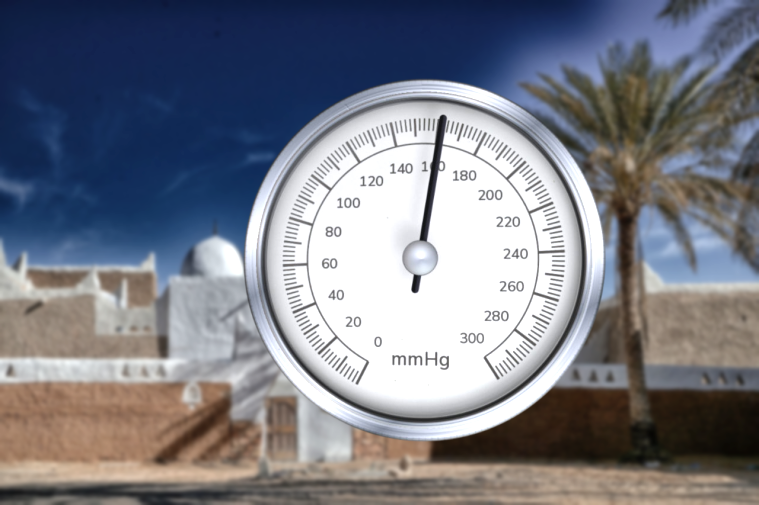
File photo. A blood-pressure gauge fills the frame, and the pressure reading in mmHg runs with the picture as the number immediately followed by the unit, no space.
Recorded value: 162mmHg
